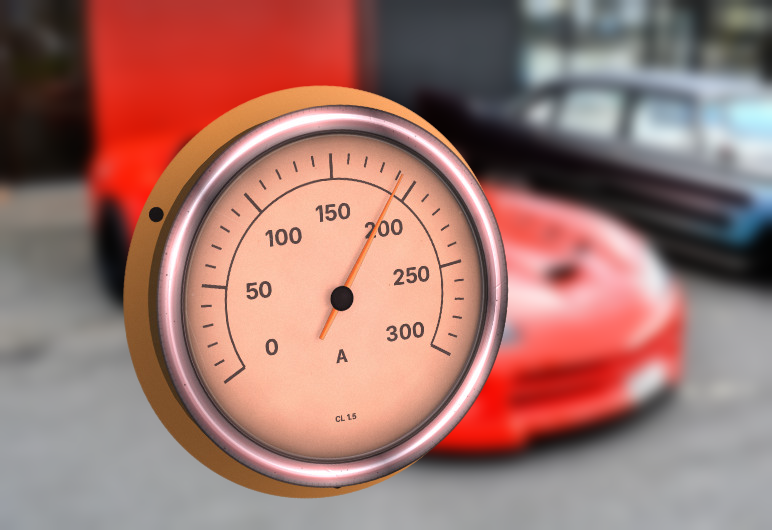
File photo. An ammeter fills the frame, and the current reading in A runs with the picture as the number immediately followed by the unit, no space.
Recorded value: 190A
